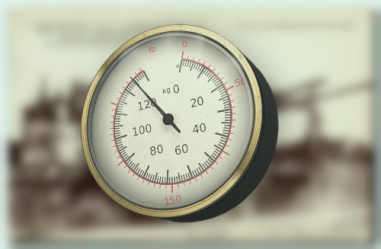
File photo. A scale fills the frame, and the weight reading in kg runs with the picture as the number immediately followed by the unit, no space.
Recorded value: 125kg
